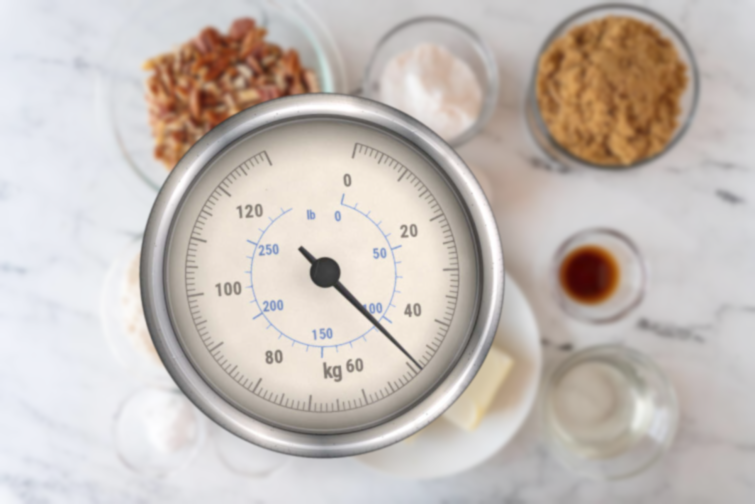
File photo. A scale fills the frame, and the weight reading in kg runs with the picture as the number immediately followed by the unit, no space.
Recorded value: 49kg
